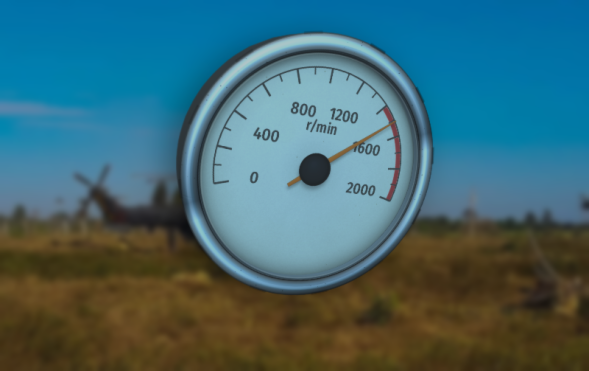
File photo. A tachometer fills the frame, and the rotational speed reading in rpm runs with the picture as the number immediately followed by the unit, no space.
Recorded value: 1500rpm
